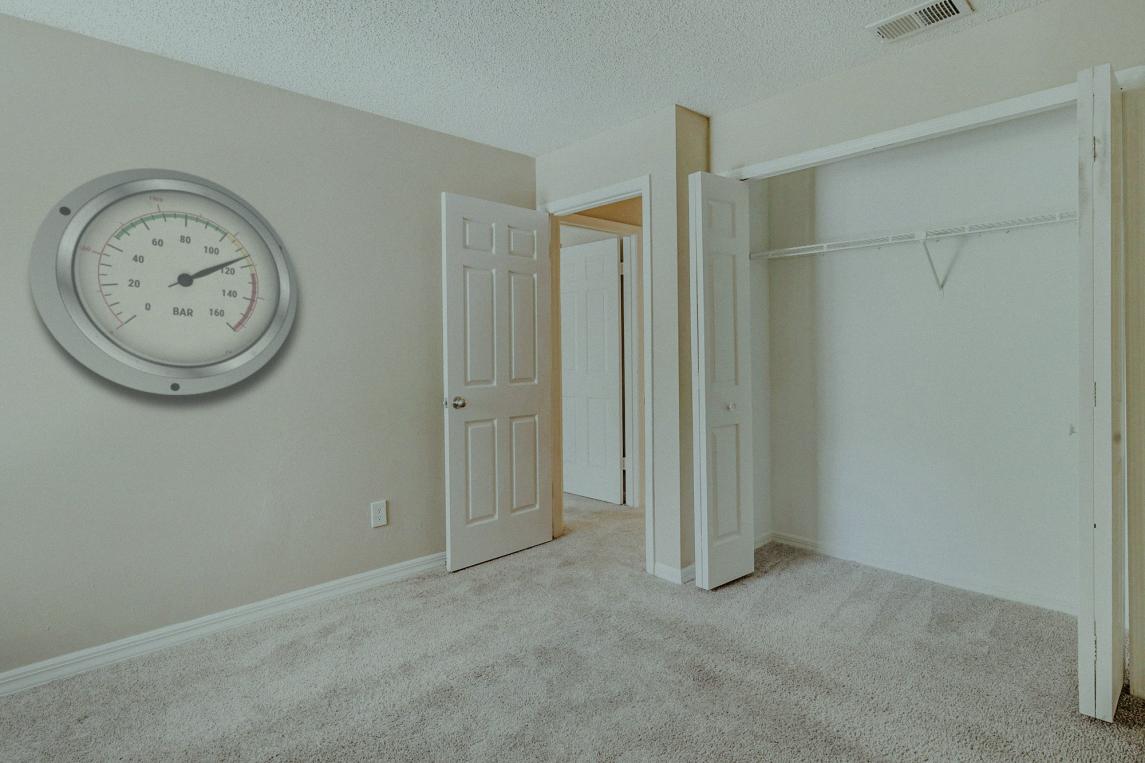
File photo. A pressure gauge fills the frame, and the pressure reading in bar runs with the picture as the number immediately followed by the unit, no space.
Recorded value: 115bar
